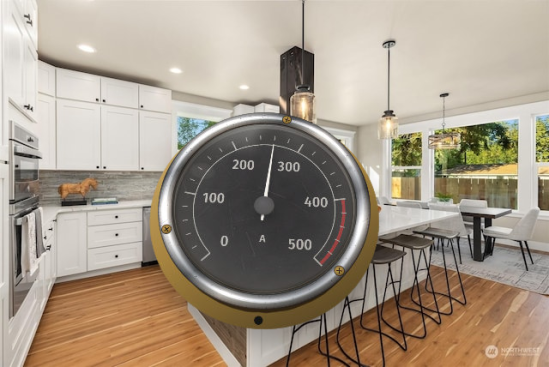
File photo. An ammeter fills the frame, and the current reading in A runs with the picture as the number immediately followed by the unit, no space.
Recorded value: 260A
